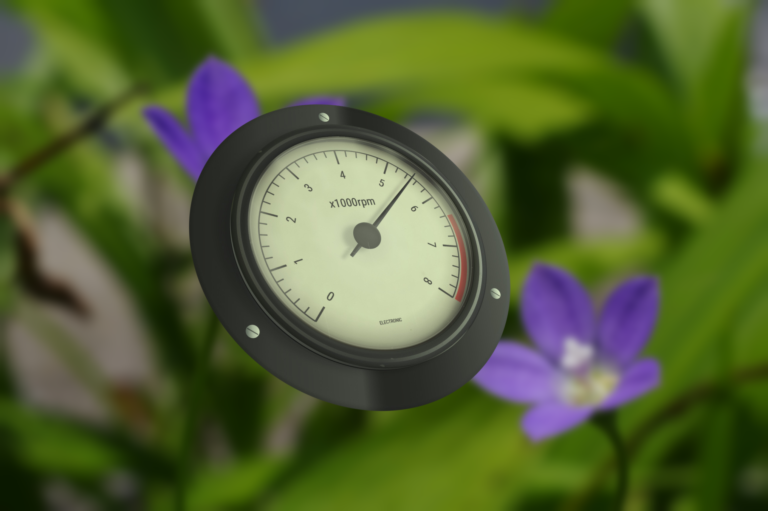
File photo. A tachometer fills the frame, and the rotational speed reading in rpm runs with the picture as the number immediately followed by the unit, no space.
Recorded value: 5500rpm
